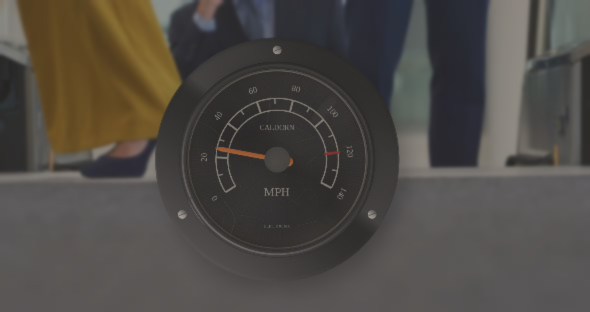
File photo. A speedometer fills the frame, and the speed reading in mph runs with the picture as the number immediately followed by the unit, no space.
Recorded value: 25mph
